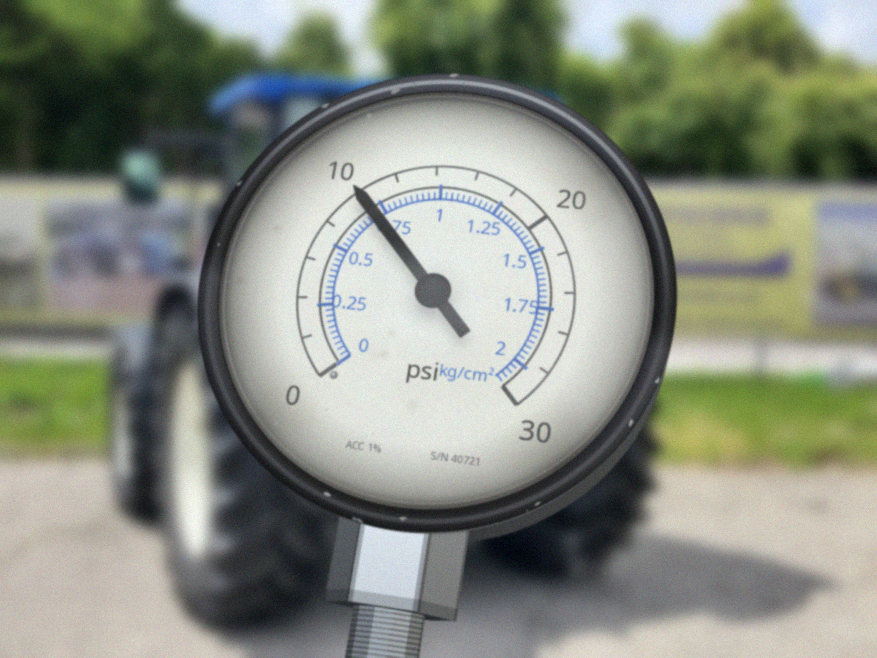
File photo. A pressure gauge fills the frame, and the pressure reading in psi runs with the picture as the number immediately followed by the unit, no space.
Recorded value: 10psi
